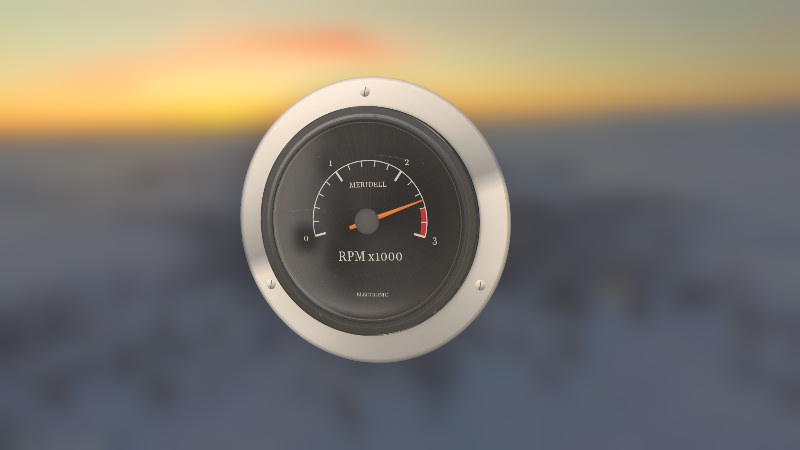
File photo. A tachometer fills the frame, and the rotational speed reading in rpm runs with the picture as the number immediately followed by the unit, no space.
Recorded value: 2500rpm
